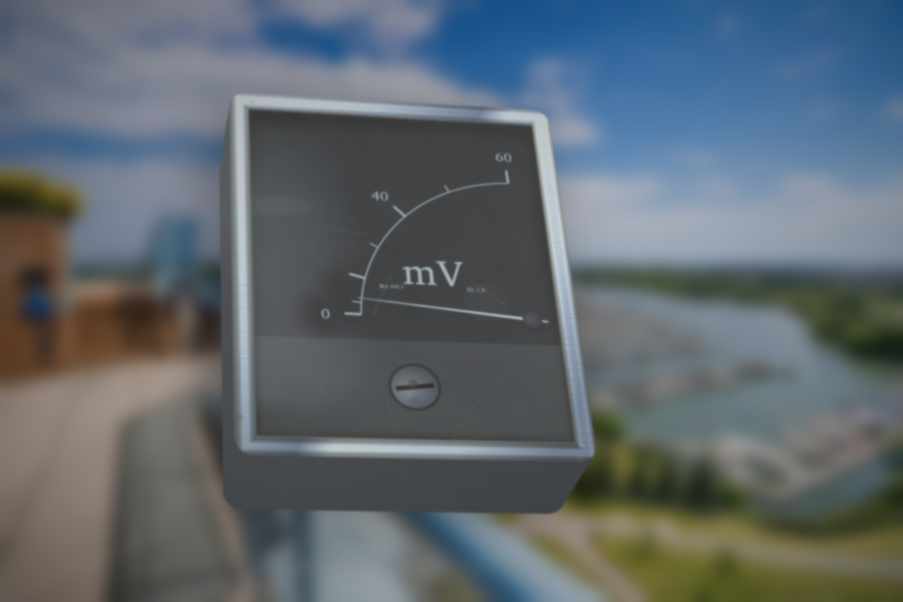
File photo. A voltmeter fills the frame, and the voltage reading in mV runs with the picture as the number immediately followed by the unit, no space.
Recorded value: 10mV
